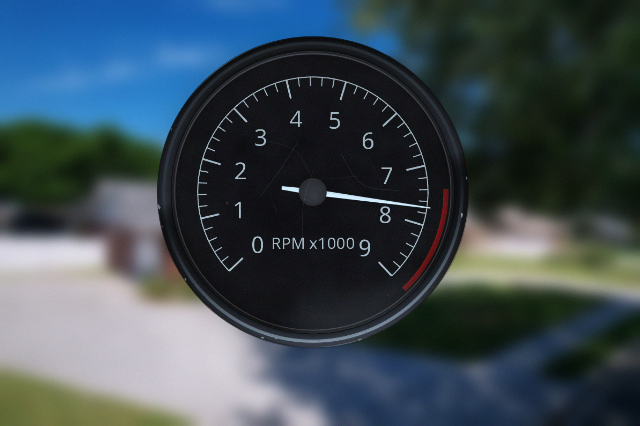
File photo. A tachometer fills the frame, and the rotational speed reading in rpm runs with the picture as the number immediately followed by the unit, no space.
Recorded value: 7700rpm
